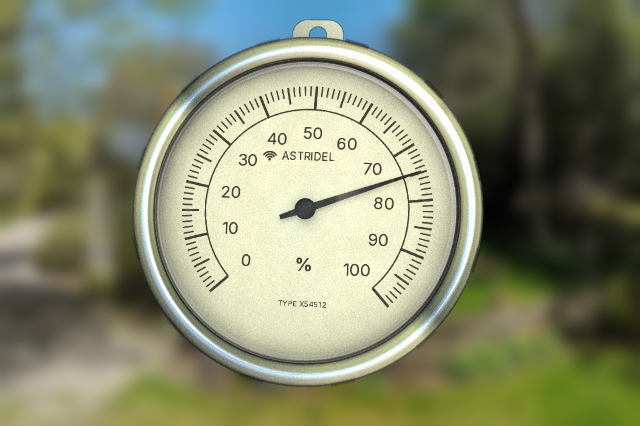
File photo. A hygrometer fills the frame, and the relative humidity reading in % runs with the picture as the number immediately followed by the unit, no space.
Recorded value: 75%
